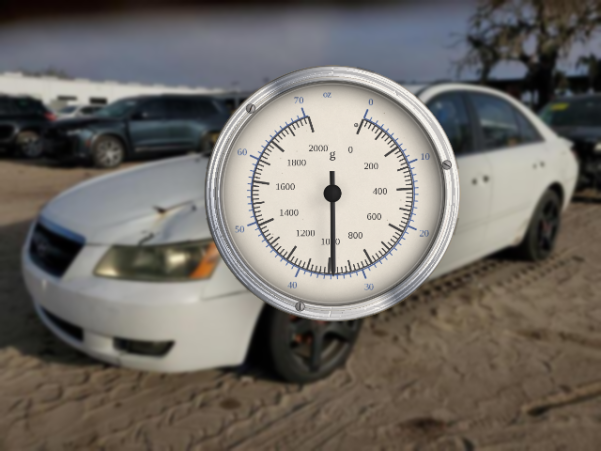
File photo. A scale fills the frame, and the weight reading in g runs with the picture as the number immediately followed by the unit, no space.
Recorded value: 980g
